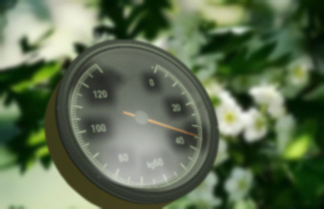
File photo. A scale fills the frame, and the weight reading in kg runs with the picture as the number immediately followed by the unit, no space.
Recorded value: 35kg
